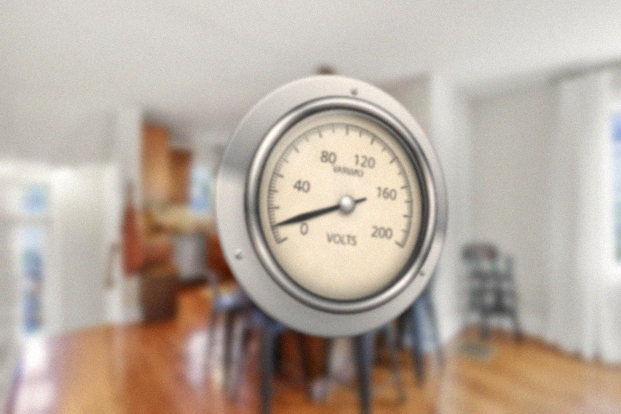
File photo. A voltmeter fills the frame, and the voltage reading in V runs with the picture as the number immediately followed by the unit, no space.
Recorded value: 10V
